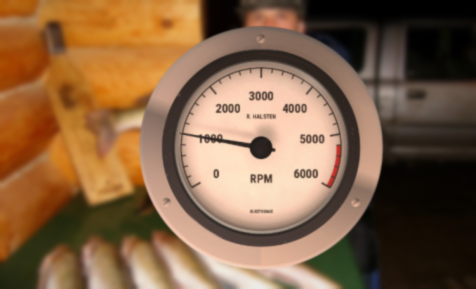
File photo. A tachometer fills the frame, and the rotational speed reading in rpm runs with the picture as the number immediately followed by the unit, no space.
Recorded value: 1000rpm
